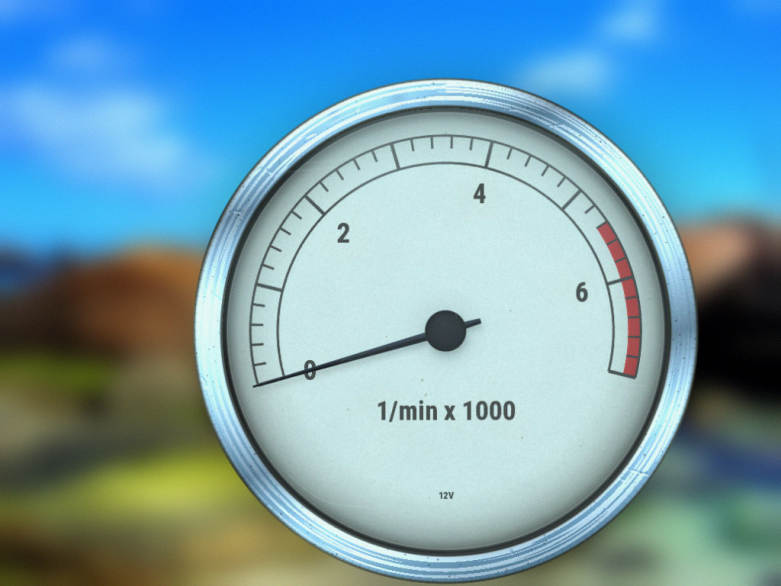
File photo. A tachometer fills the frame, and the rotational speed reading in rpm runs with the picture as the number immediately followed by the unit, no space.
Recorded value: 0rpm
